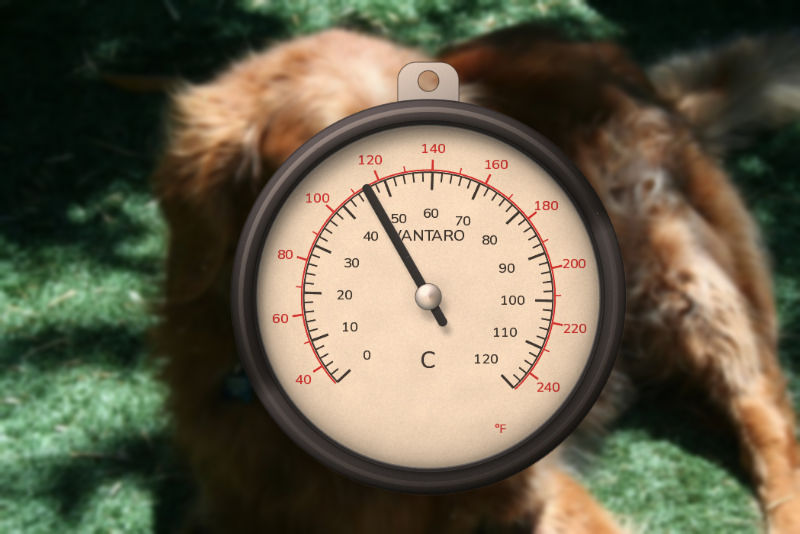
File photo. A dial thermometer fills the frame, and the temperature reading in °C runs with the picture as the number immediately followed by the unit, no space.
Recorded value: 46°C
